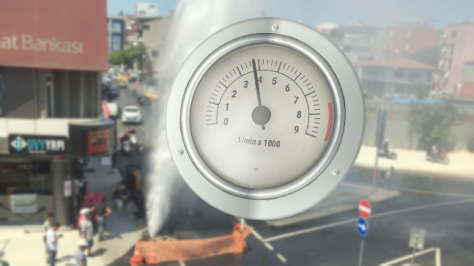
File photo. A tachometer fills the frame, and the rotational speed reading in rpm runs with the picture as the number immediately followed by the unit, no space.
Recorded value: 3800rpm
